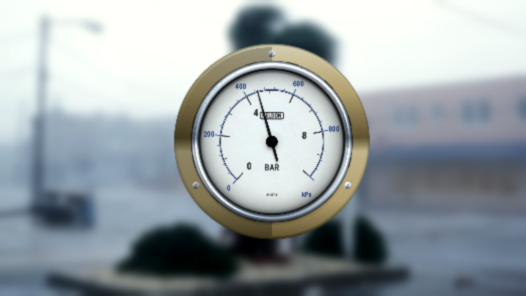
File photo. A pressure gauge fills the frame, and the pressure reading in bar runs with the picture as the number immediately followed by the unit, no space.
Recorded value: 4.5bar
